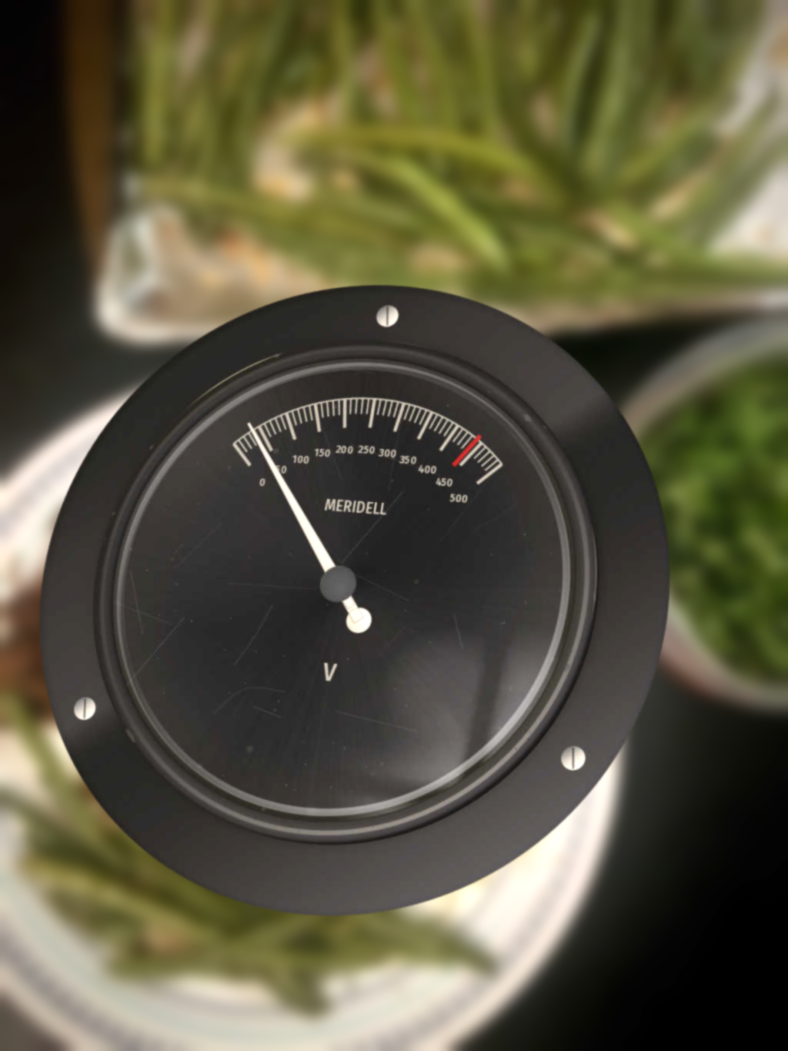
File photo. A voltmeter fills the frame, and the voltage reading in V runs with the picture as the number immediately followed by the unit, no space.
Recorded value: 40V
